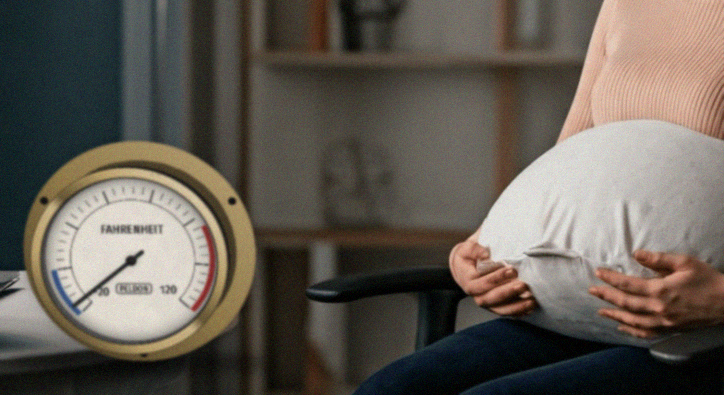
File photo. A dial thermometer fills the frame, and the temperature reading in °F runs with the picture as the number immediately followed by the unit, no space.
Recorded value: -16°F
